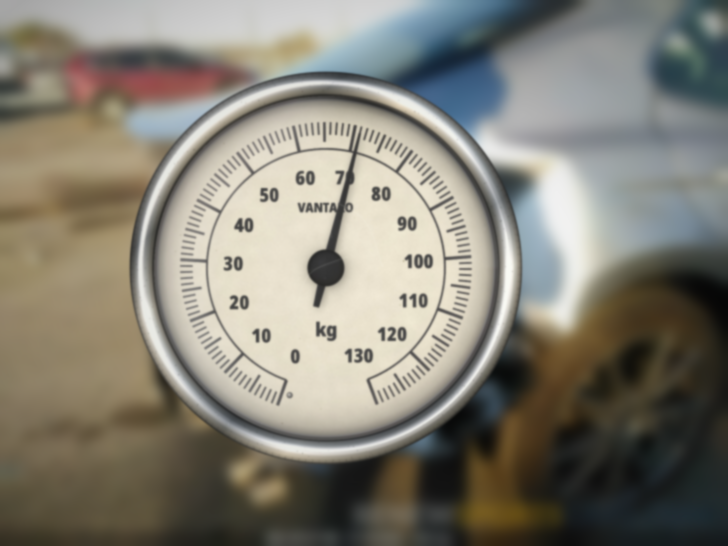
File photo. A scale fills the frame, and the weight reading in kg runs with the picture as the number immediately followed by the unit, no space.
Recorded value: 71kg
